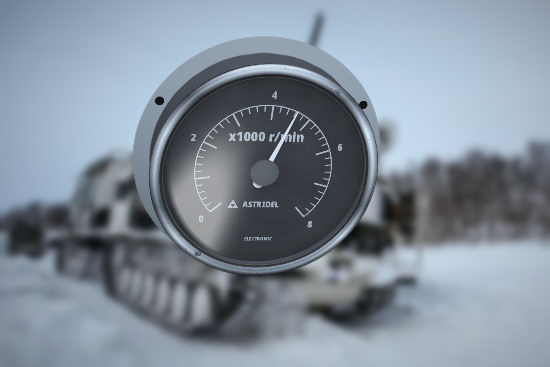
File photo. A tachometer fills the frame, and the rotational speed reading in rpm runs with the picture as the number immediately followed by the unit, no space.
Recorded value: 4600rpm
